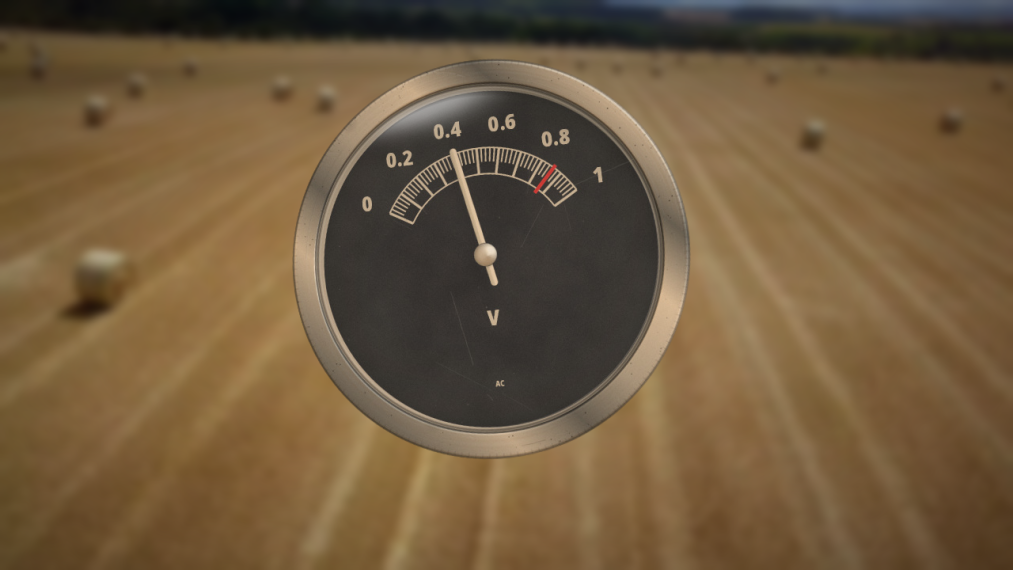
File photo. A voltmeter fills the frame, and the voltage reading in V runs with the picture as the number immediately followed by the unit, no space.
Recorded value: 0.4V
